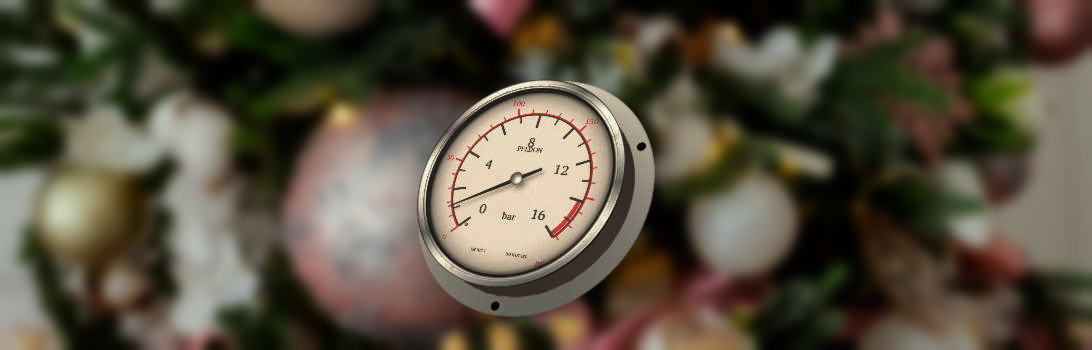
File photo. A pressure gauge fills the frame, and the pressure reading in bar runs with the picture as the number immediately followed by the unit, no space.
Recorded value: 1bar
